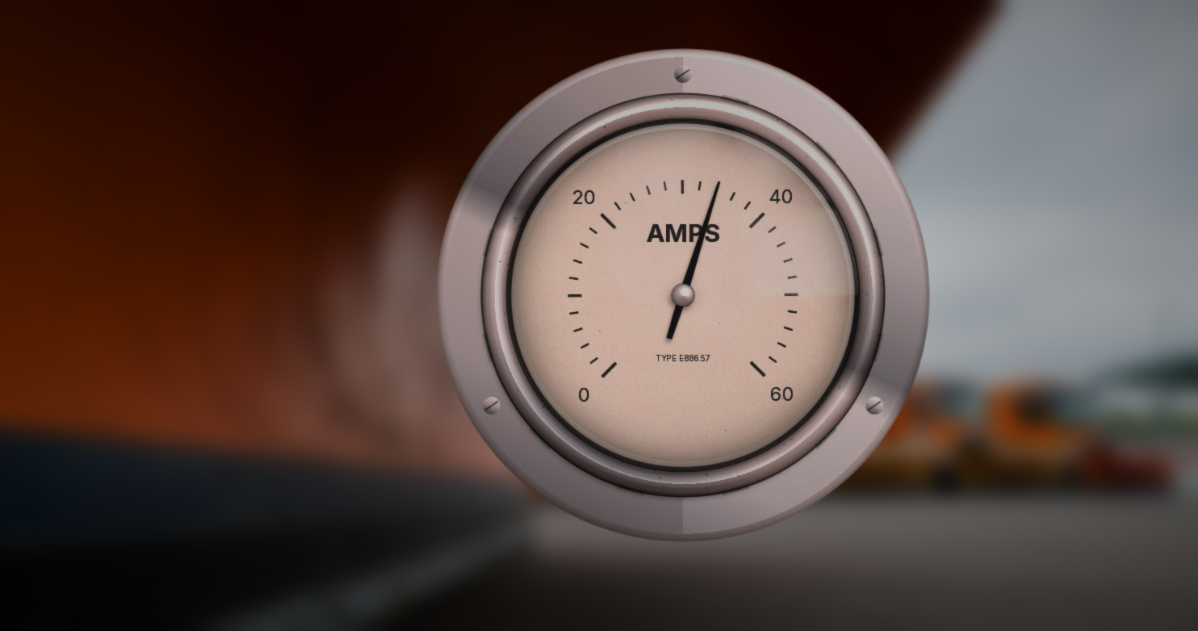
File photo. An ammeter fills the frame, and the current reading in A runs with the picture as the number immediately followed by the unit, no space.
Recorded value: 34A
